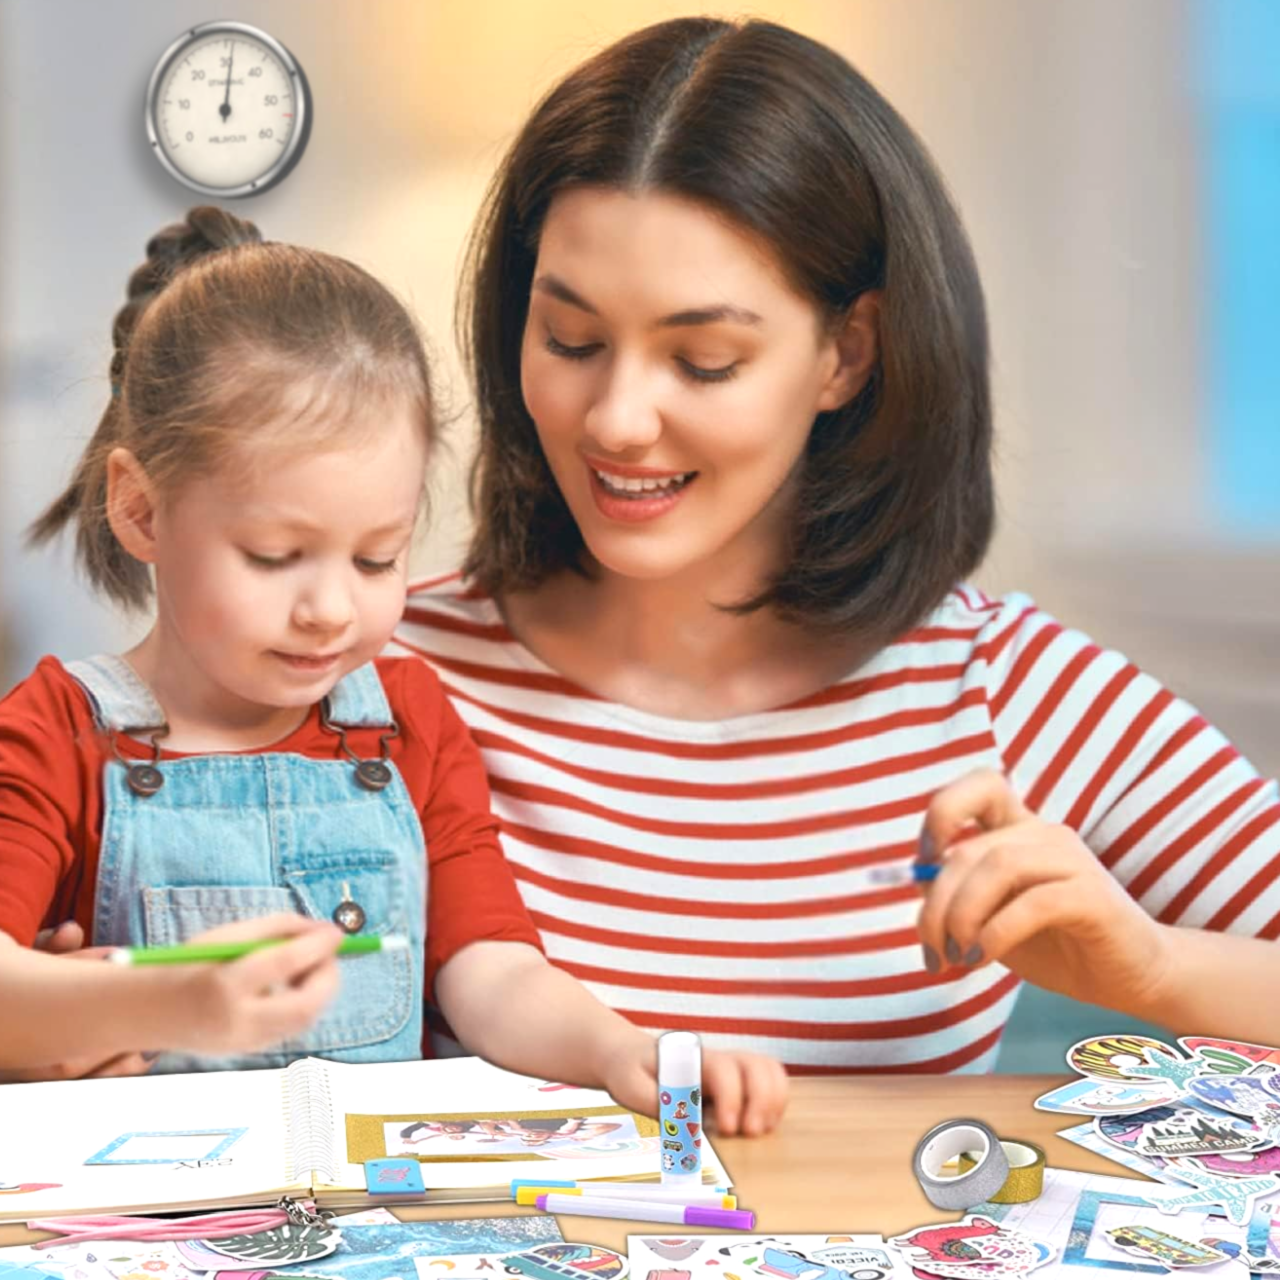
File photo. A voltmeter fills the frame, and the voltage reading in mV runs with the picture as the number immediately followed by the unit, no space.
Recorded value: 32mV
